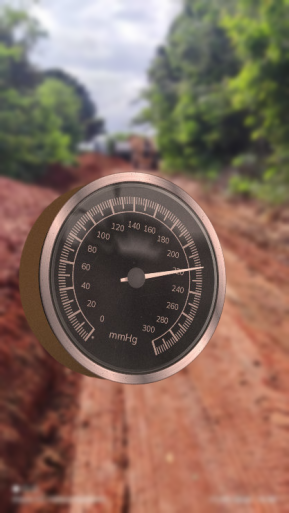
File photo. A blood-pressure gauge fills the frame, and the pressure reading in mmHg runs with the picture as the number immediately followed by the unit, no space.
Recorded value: 220mmHg
